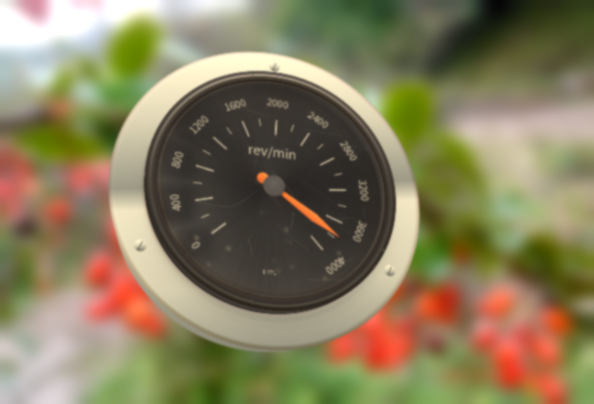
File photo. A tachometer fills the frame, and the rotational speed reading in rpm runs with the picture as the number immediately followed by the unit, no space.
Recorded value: 3800rpm
